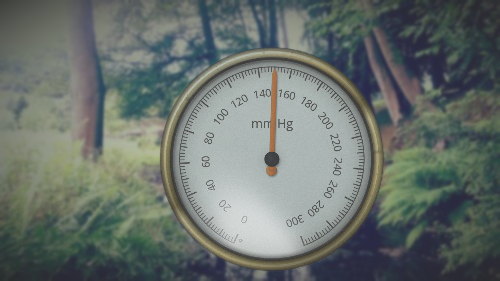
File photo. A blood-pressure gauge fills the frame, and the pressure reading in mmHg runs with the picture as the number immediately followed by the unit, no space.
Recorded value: 150mmHg
